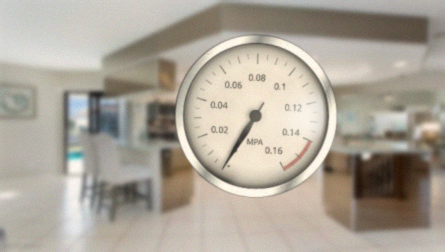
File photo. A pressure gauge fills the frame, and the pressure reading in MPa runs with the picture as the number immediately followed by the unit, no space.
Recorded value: 0MPa
